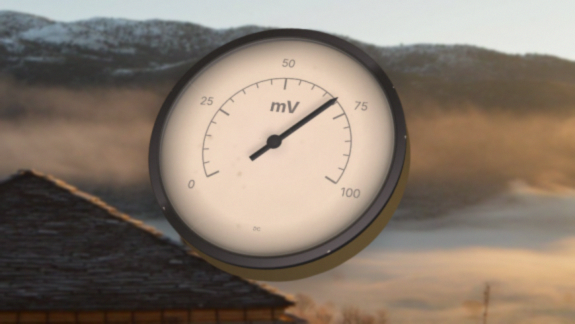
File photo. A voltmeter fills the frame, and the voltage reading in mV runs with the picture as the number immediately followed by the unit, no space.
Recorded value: 70mV
